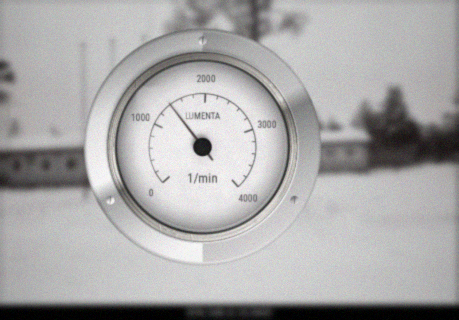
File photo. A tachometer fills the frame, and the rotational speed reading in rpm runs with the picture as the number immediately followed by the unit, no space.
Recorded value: 1400rpm
